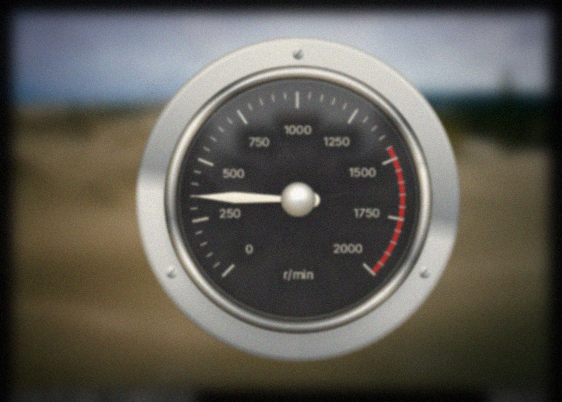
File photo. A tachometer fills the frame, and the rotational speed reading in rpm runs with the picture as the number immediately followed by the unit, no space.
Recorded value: 350rpm
